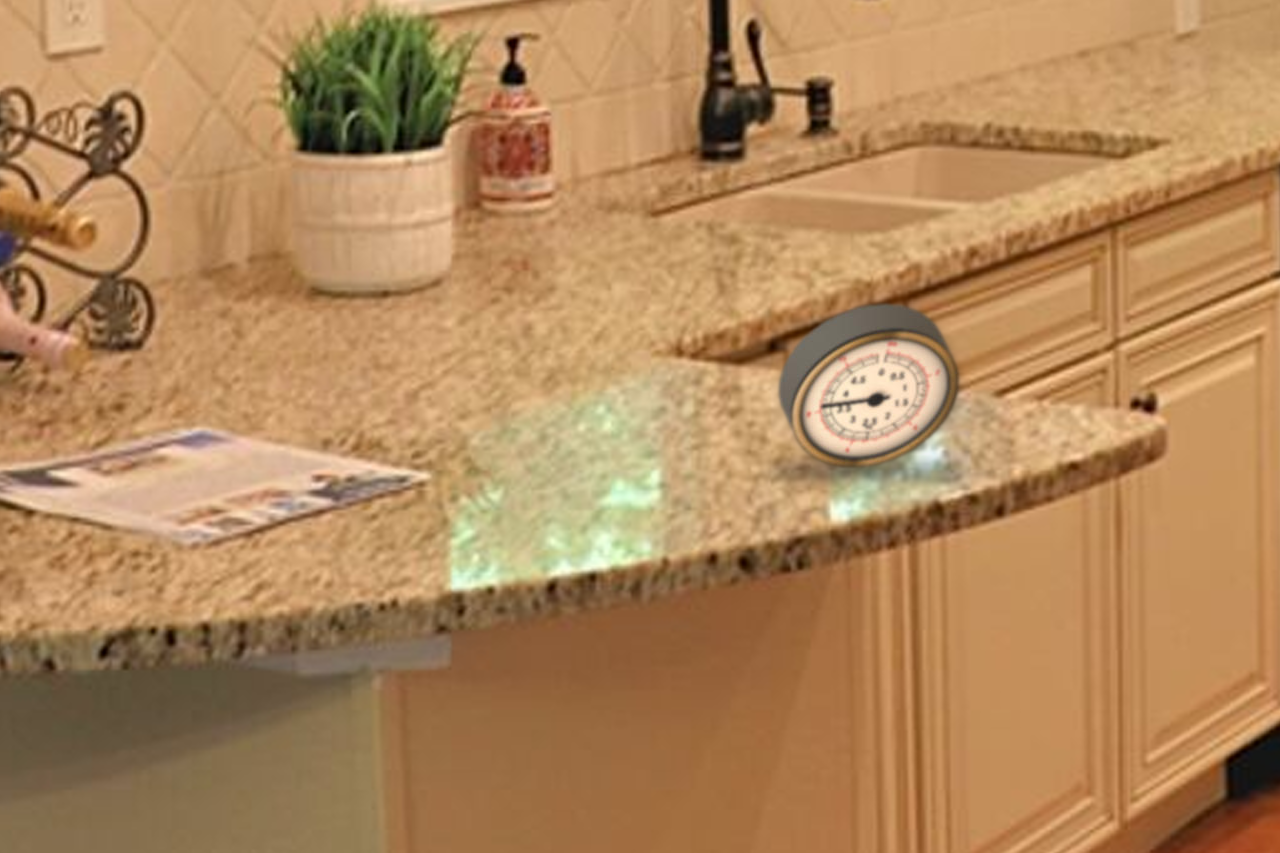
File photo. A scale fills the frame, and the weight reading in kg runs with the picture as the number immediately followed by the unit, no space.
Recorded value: 3.75kg
